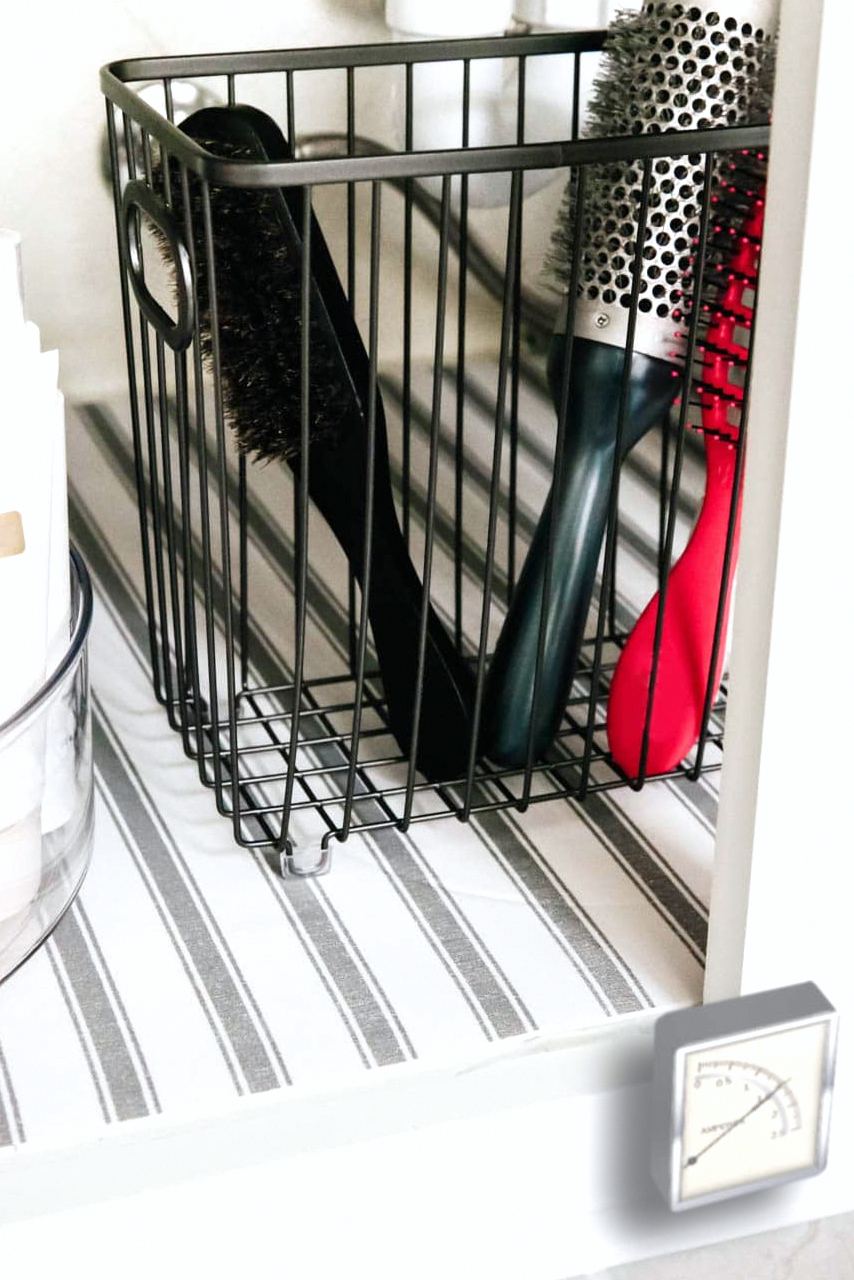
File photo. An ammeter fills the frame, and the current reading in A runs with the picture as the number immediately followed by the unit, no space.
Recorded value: 1.5A
